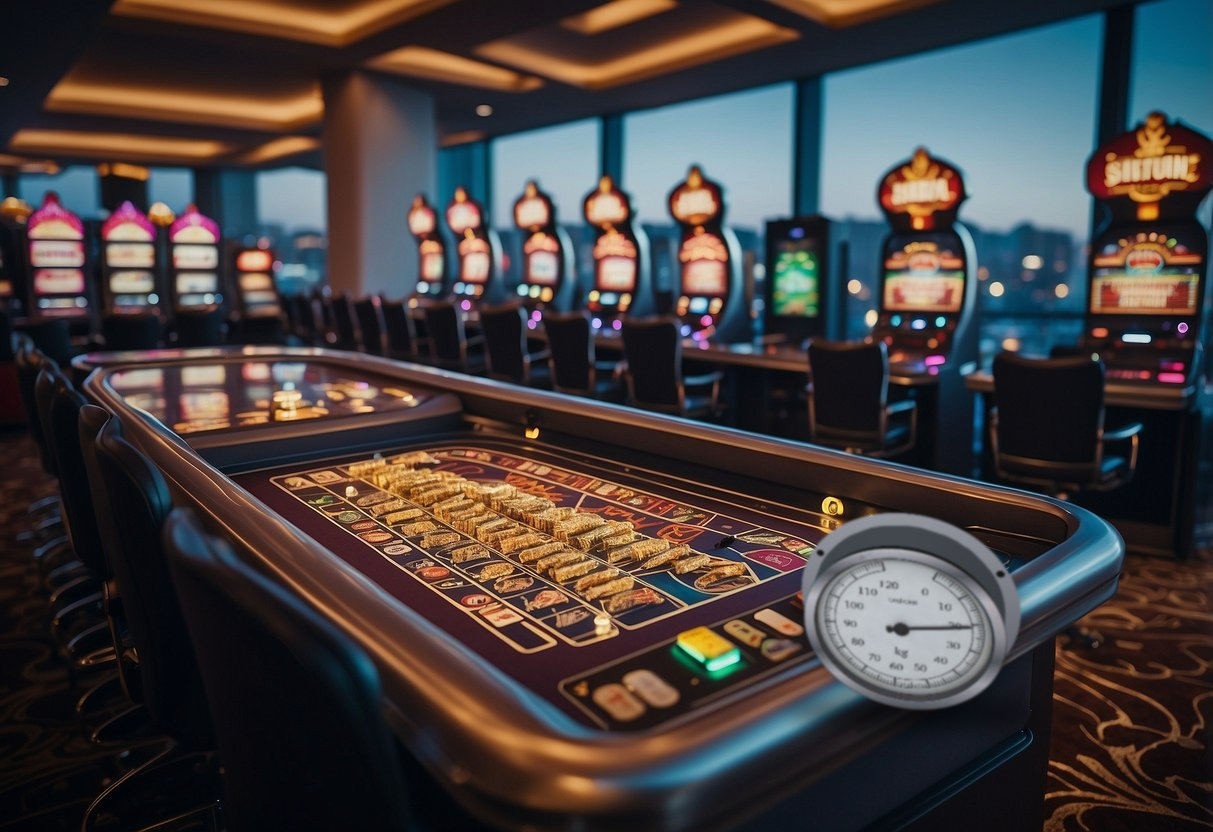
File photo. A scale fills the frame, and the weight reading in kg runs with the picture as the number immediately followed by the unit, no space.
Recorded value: 20kg
